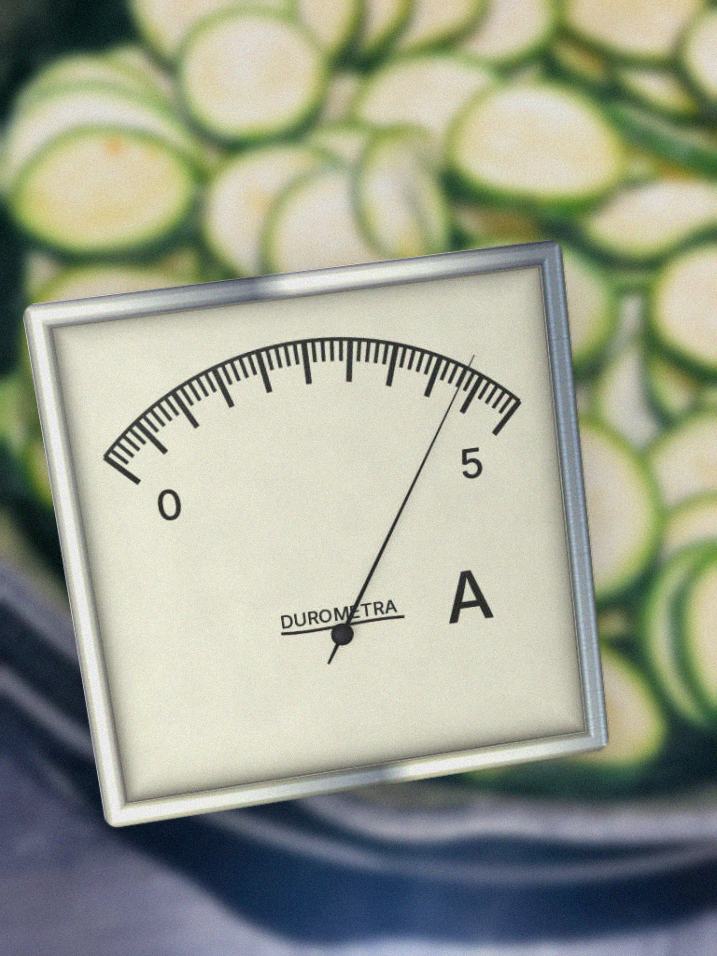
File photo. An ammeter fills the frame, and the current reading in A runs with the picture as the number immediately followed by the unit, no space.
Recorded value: 4.3A
